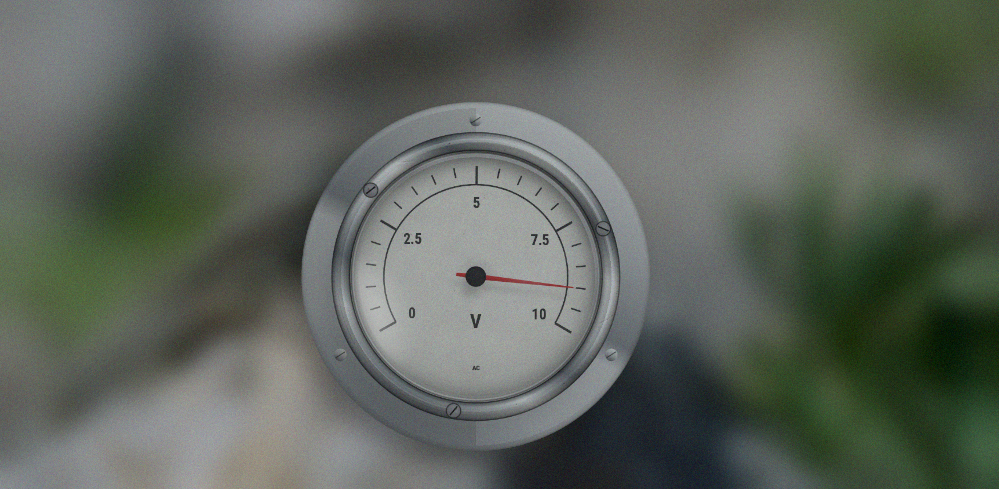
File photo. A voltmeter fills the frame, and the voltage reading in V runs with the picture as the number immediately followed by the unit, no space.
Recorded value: 9V
